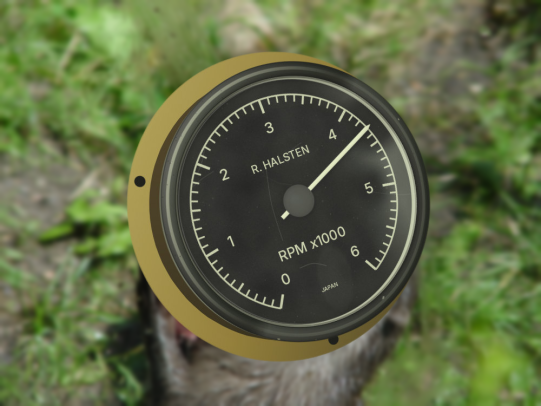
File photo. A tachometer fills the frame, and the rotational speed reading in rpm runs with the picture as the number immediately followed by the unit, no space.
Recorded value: 4300rpm
